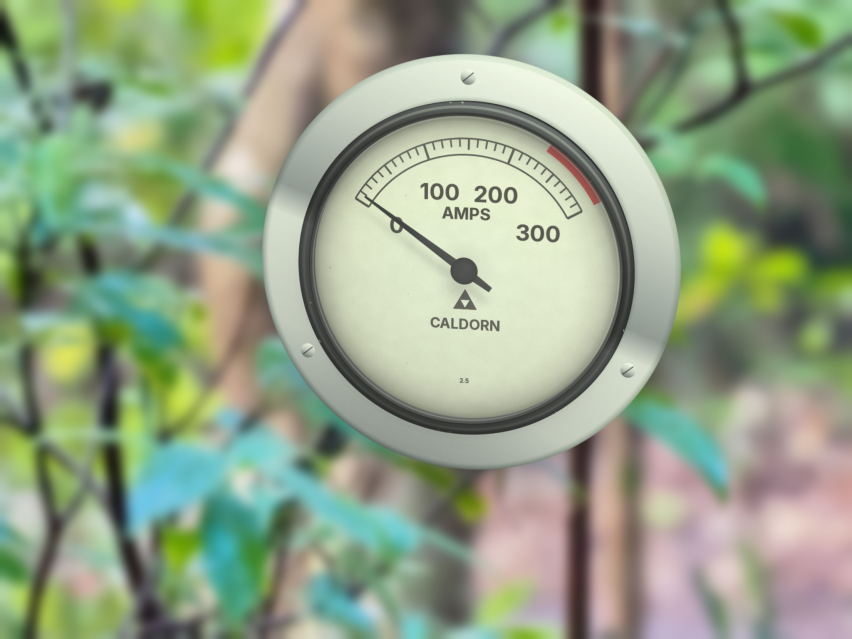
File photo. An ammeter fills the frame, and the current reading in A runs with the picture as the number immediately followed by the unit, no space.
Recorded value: 10A
